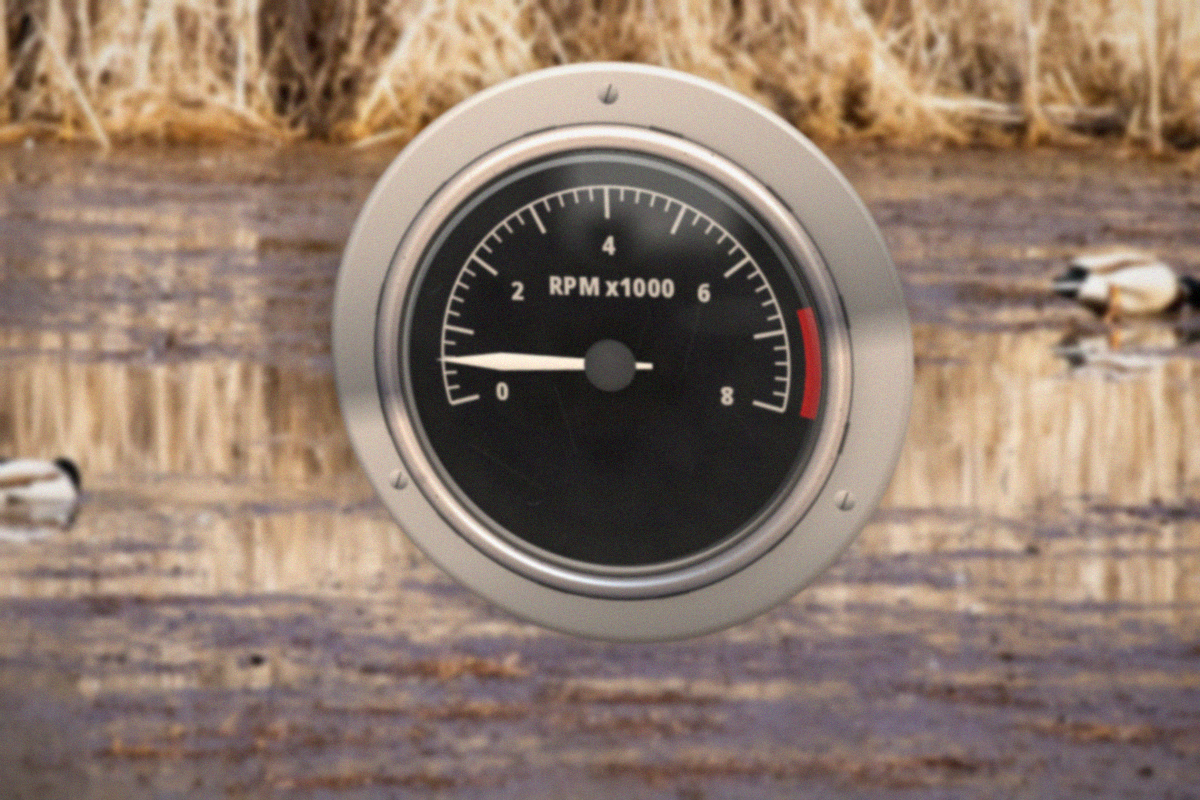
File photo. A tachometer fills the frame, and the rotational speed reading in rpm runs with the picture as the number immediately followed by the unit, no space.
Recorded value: 600rpm
